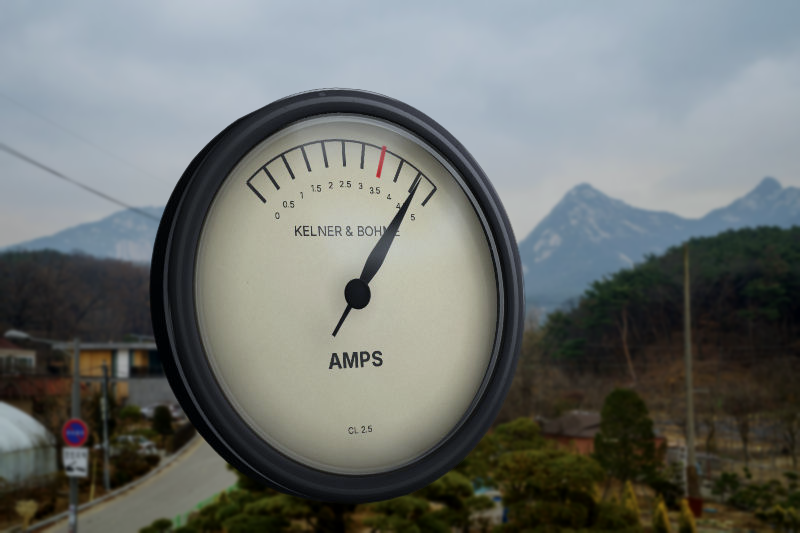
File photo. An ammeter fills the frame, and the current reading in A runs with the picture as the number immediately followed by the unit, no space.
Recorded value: 4.5A
